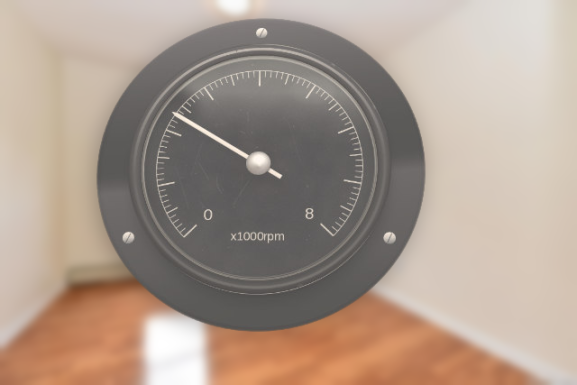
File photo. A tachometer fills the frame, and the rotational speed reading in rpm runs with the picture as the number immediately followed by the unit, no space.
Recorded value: 2300rpm
